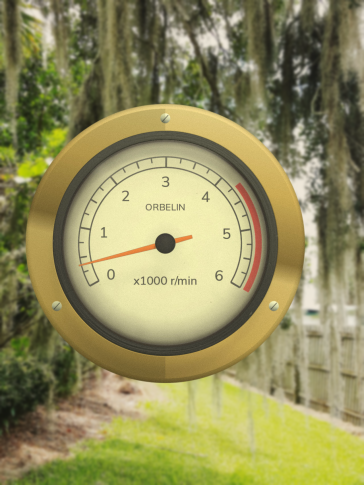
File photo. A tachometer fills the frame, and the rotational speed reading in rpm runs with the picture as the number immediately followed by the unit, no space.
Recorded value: 375rpm
